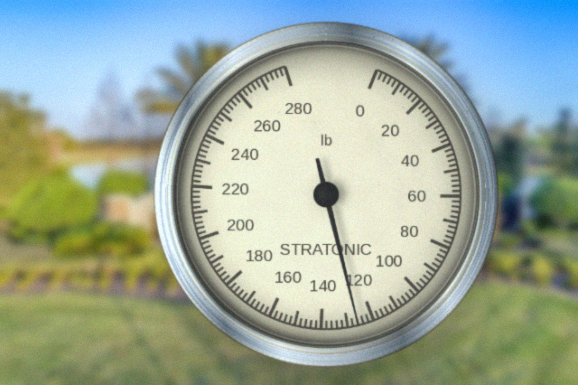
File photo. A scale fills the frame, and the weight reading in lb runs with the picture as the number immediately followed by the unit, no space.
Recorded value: 126lb
